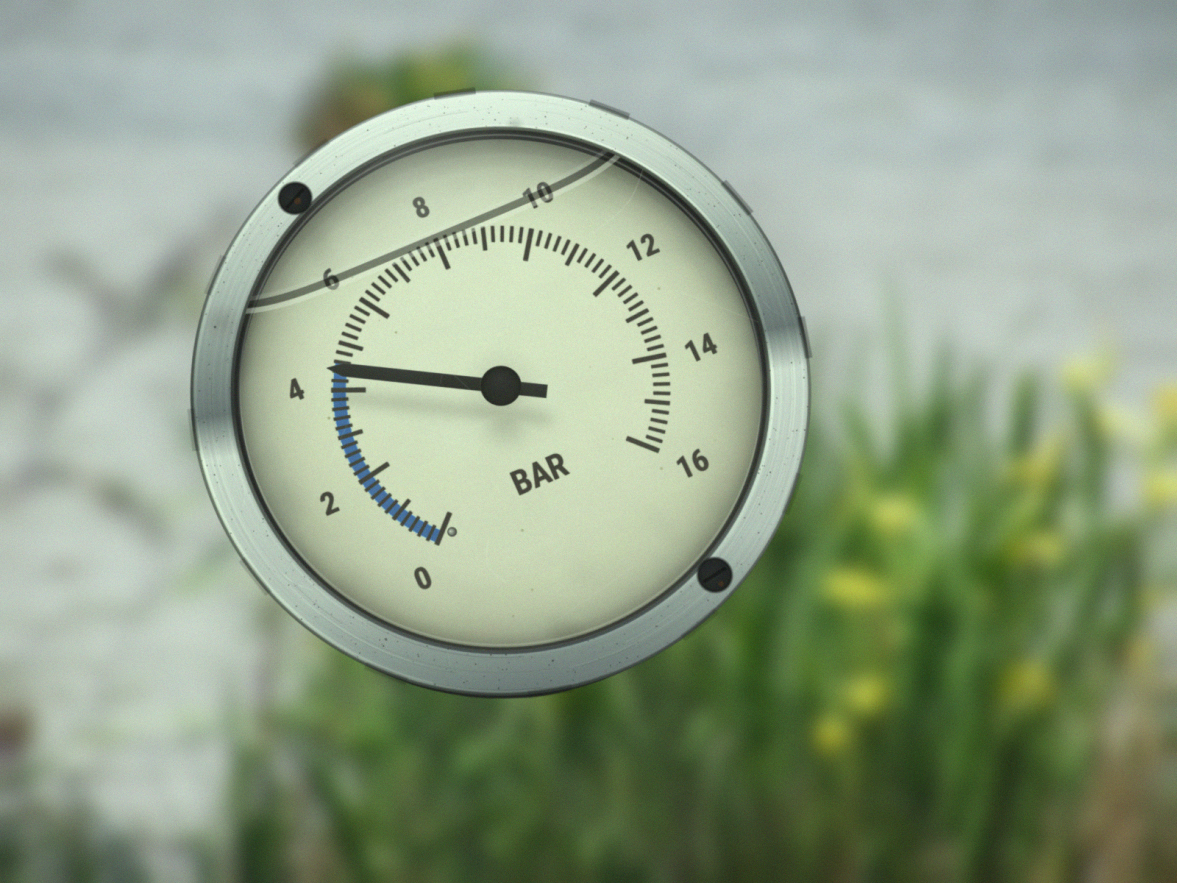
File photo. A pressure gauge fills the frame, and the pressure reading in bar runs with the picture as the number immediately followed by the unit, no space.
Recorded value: 4.4bar
